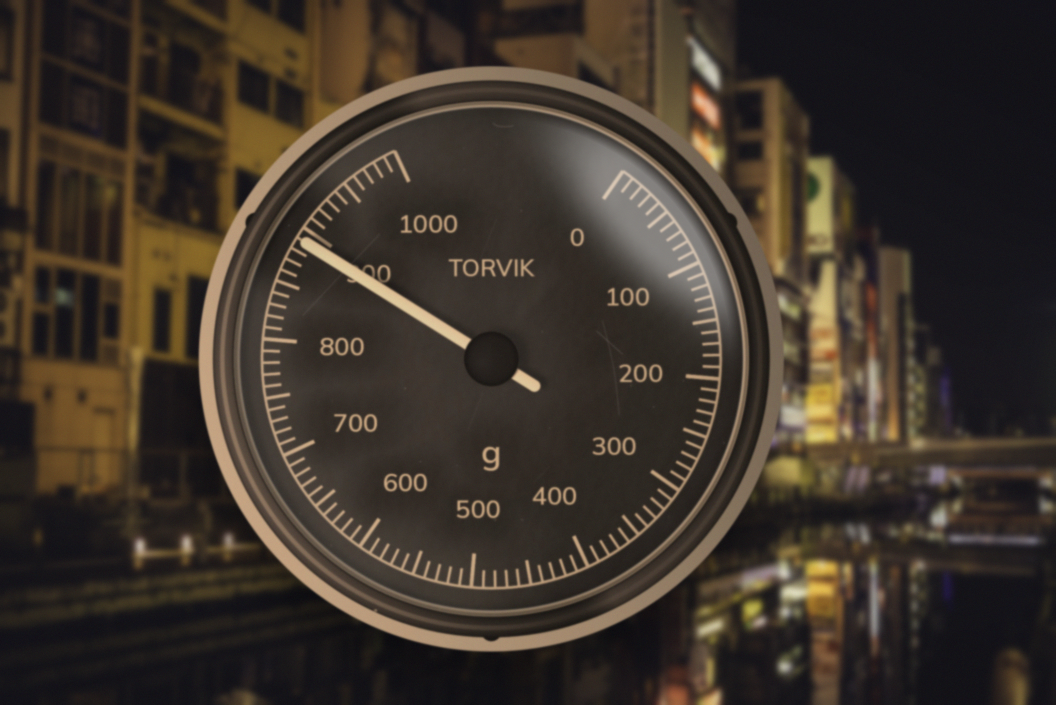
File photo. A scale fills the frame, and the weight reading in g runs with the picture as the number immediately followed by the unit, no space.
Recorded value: 890g
